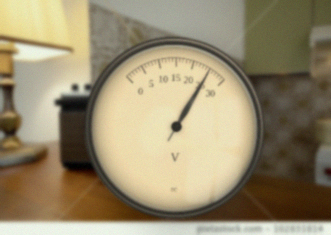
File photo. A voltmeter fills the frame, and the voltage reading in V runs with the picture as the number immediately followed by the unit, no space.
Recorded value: 25V
